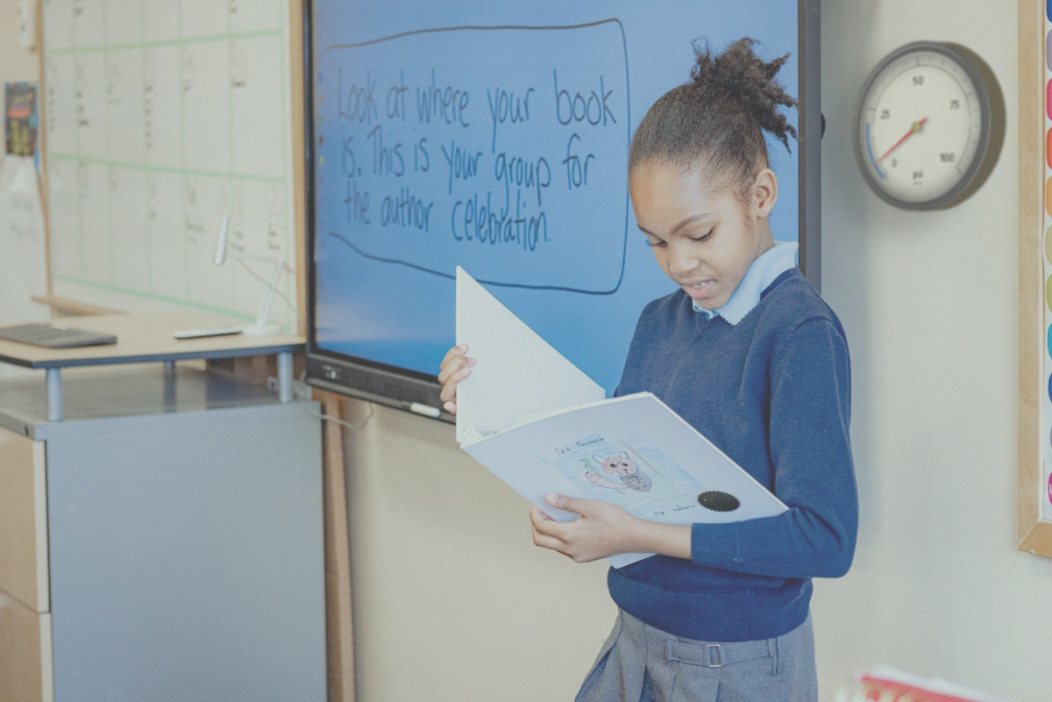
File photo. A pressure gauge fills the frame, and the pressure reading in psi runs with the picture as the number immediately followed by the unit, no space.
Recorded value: 5psi
